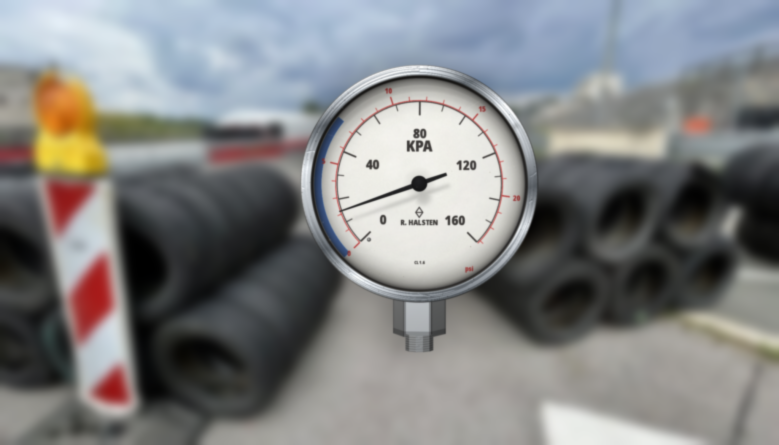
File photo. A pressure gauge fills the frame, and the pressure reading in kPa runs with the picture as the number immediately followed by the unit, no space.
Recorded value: 15kPa
